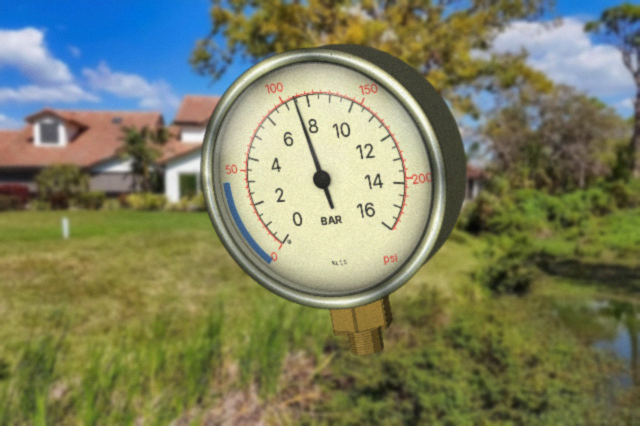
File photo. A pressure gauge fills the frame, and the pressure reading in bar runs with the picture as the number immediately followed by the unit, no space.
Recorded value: 7.5bar
